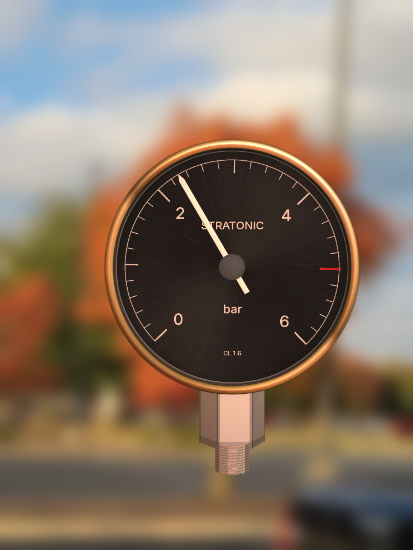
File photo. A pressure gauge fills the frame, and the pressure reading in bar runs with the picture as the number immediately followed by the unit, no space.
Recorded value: 2.3bar
